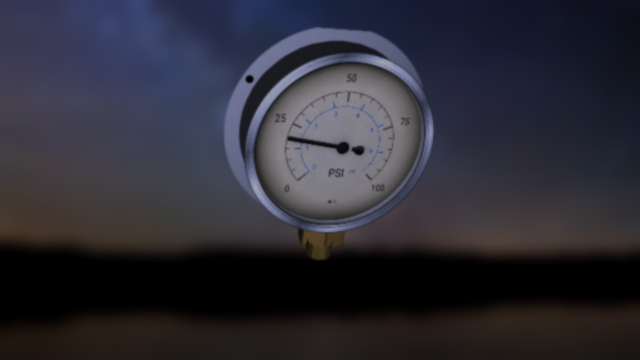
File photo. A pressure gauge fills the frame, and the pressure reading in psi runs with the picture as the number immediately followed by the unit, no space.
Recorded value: 20psi
